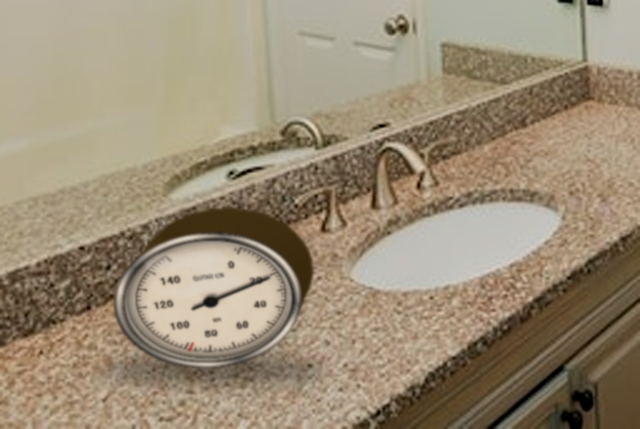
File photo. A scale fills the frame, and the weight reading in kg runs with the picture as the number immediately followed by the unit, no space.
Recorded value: 20kg
